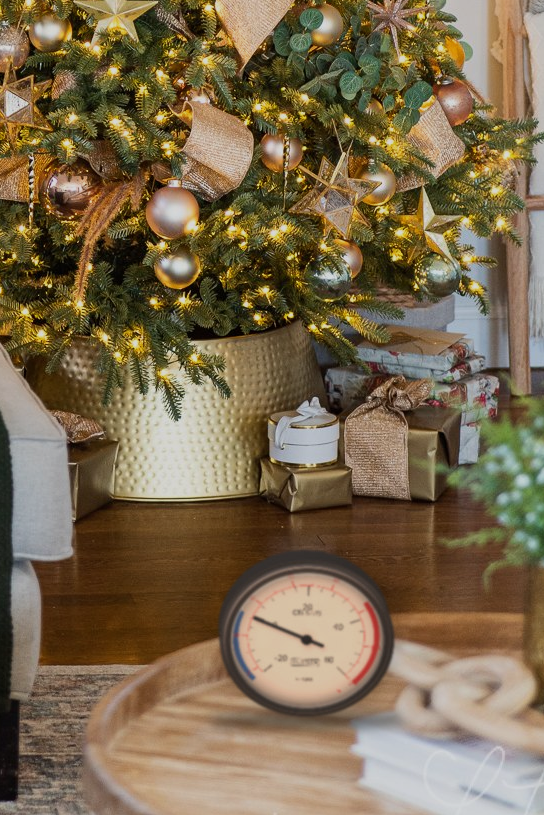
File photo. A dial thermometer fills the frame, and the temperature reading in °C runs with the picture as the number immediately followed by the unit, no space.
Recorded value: 0°C
